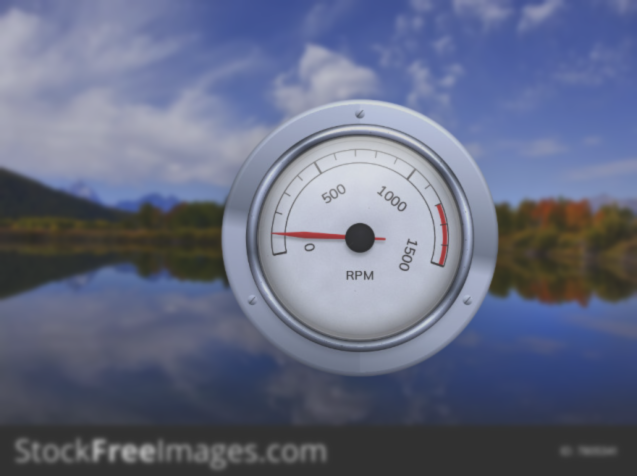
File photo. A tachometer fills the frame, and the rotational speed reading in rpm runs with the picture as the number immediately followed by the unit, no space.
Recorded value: 100rpm
